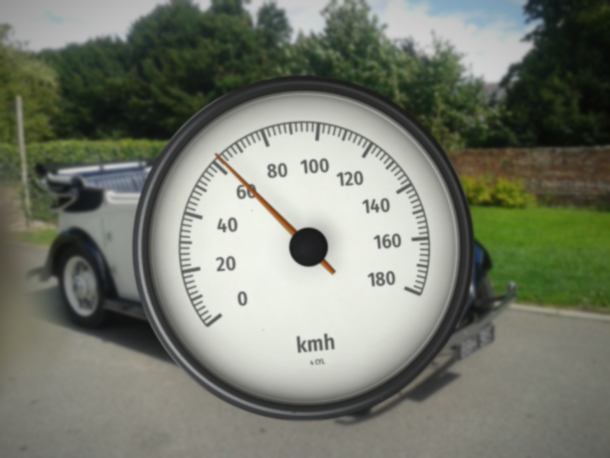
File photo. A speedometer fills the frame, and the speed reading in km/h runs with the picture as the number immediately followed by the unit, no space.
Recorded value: 62km/h
